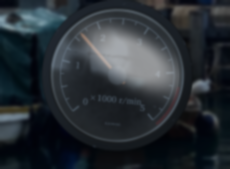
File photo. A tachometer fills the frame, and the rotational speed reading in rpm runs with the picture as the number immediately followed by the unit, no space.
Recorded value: 1625rpm
